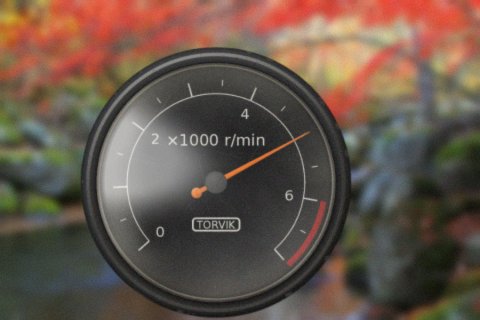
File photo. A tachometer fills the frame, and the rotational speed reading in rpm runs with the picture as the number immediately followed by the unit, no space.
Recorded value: 5000rpm
